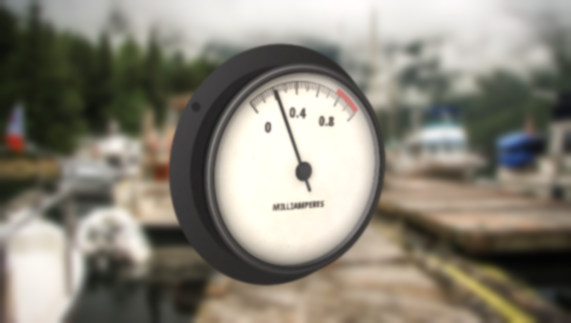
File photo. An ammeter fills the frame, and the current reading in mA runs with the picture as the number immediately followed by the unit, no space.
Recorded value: 0.2mA
